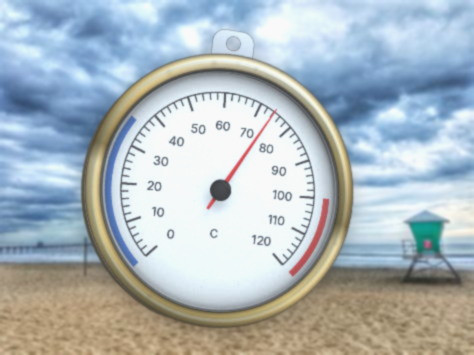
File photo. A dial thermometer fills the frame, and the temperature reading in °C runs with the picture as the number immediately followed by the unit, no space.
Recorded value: 74°C
